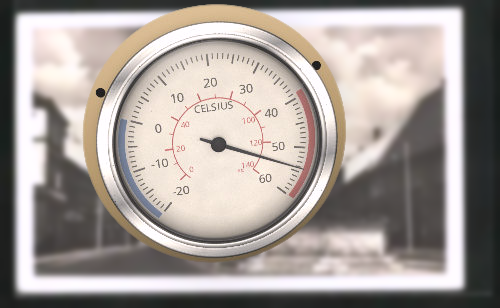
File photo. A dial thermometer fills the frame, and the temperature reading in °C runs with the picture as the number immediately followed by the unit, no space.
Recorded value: 54°C
